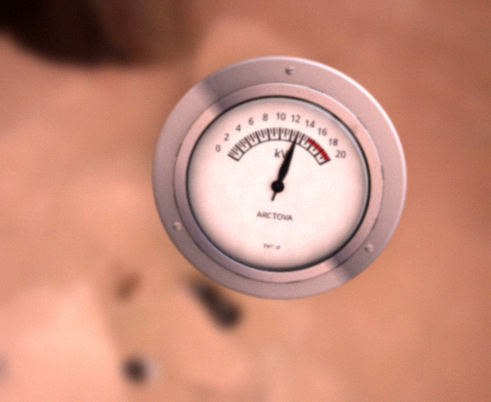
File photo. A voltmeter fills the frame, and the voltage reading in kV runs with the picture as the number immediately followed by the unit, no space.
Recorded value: 13kV
